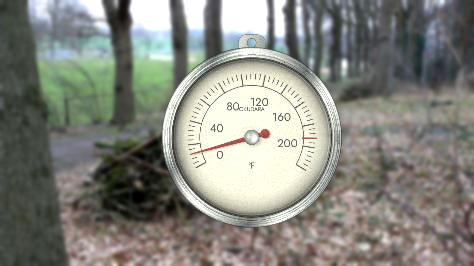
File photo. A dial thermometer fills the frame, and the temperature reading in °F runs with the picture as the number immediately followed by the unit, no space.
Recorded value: 12°F
